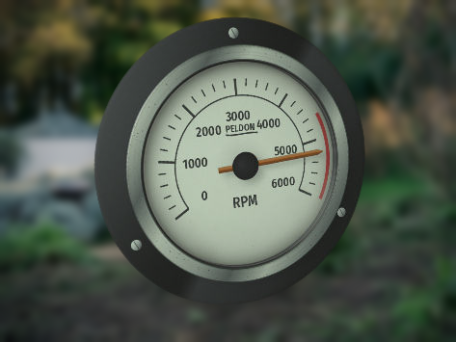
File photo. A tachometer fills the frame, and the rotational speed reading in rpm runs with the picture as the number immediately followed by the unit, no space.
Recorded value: 5200rpm
